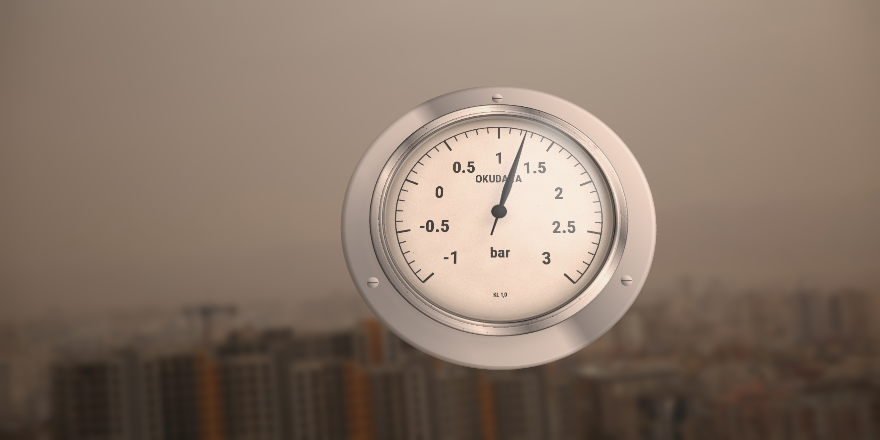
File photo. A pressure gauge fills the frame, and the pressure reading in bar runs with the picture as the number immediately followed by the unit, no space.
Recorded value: 1.25bar
